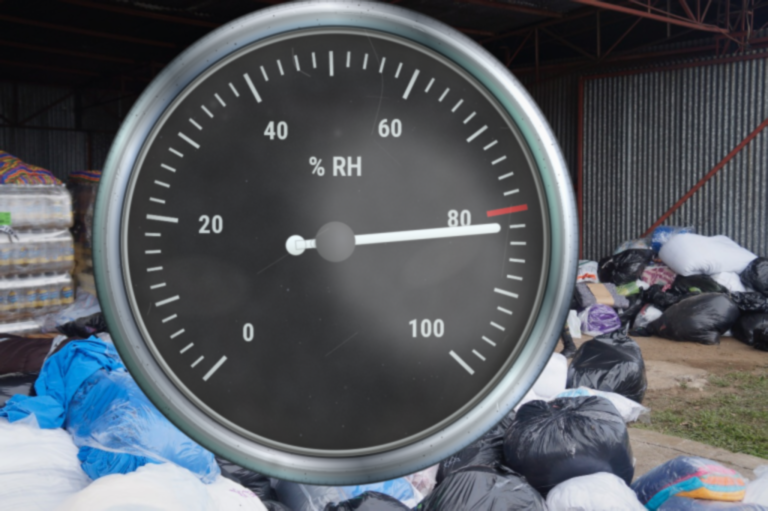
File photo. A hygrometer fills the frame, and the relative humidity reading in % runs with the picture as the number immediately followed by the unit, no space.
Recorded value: 82%
